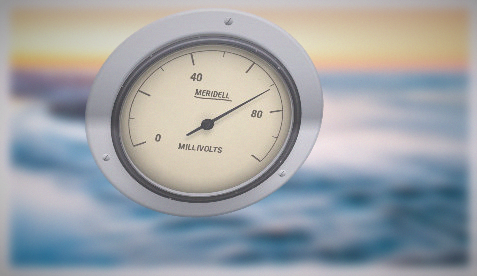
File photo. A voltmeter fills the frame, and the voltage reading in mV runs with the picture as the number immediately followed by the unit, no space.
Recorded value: 70mV
